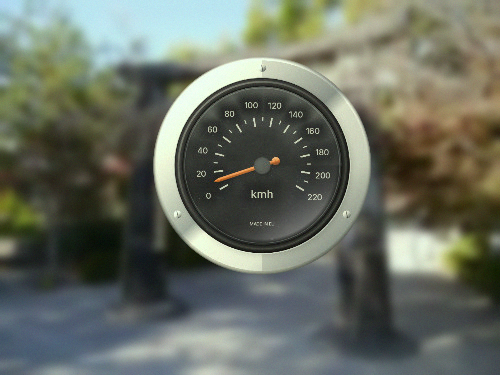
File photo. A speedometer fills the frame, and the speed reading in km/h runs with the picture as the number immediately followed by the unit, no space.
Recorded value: 10km/h
